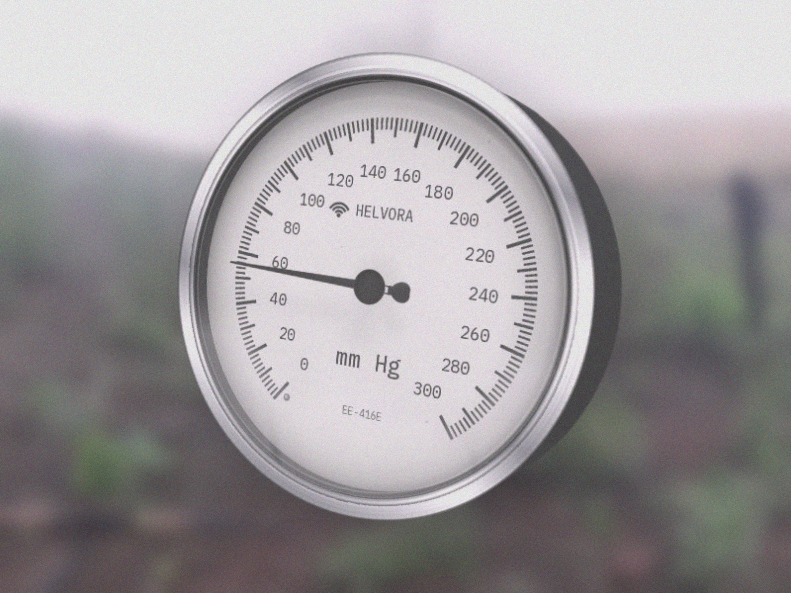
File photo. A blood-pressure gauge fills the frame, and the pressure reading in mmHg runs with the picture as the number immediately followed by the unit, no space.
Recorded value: 56mmHg
